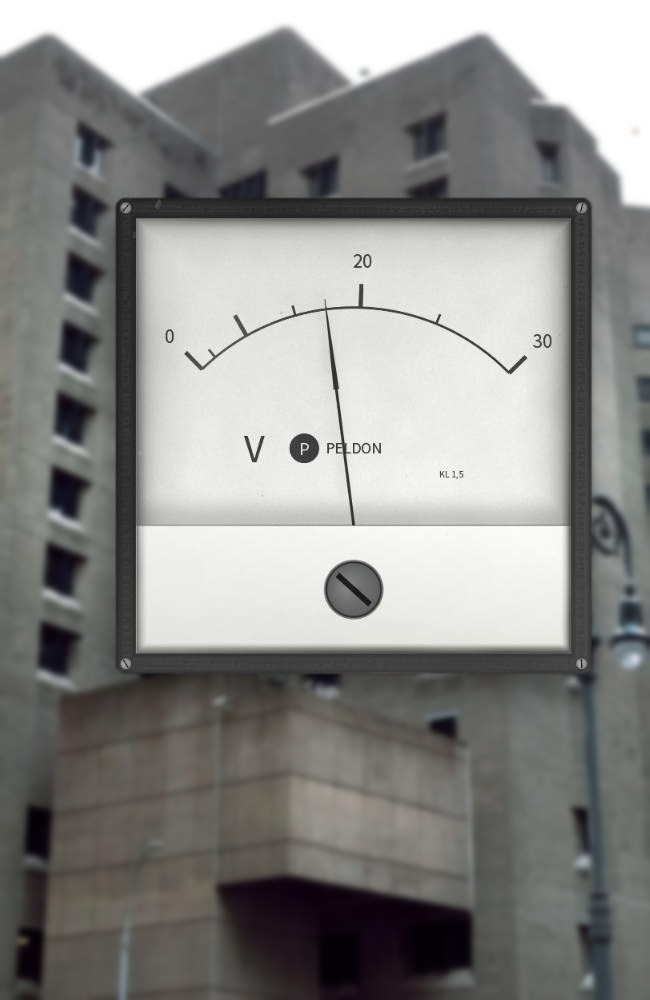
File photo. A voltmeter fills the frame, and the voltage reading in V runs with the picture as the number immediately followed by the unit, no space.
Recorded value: 17.5V
